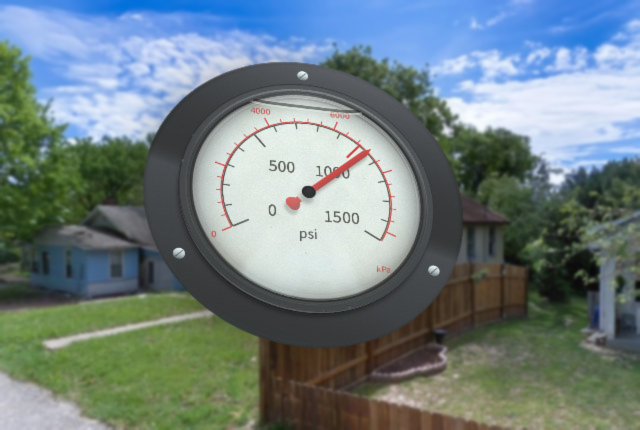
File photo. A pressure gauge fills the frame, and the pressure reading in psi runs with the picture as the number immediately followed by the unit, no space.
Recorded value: 1050psi
